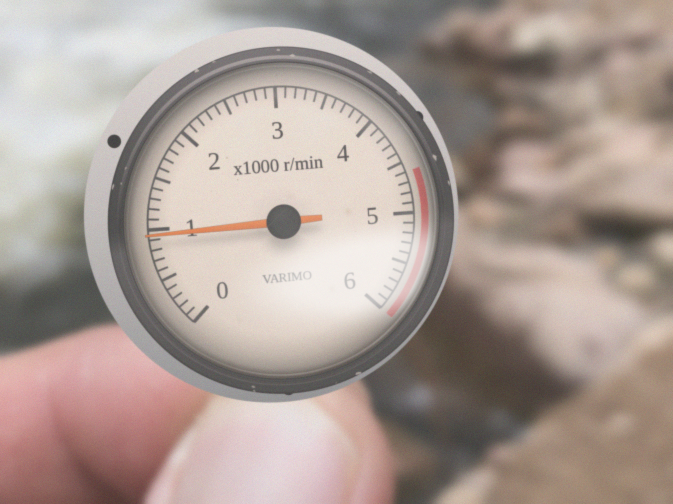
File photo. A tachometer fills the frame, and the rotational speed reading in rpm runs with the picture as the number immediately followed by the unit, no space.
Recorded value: 950rpm
